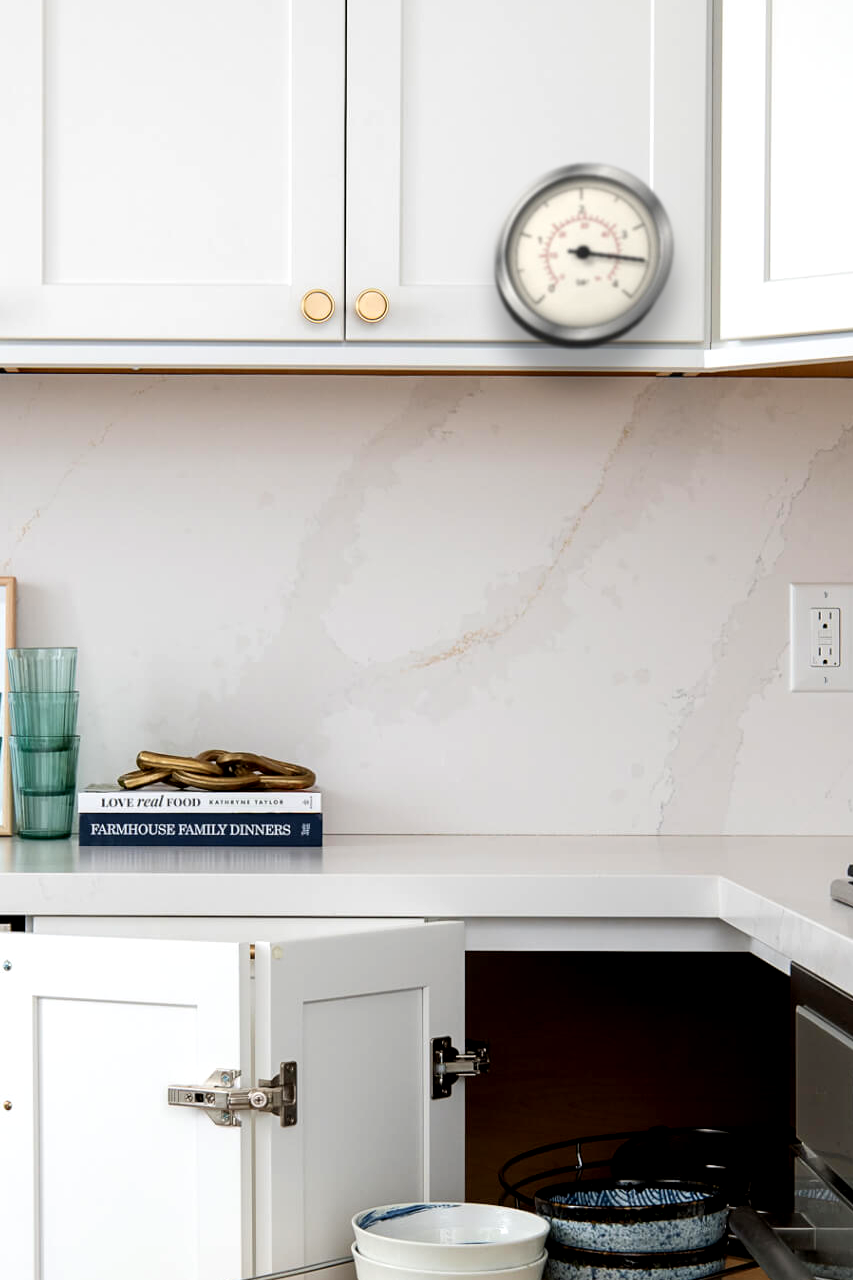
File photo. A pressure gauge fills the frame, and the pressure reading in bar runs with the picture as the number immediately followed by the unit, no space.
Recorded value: 3.5bar
